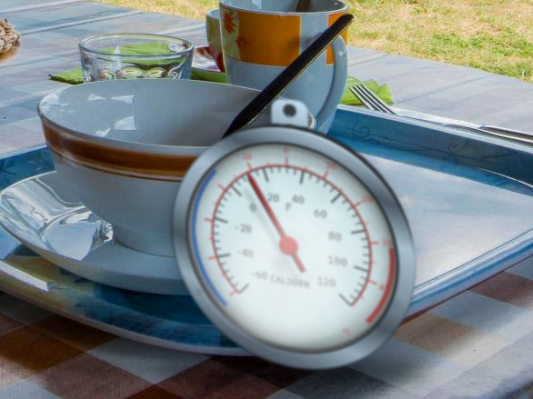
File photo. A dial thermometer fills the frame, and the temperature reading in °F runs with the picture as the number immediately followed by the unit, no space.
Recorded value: 12°F
